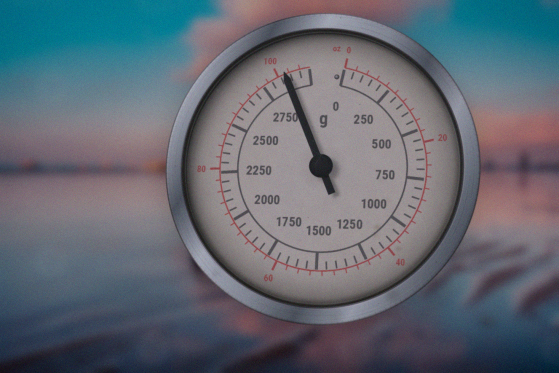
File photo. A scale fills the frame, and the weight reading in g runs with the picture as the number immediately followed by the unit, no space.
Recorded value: 2875g
